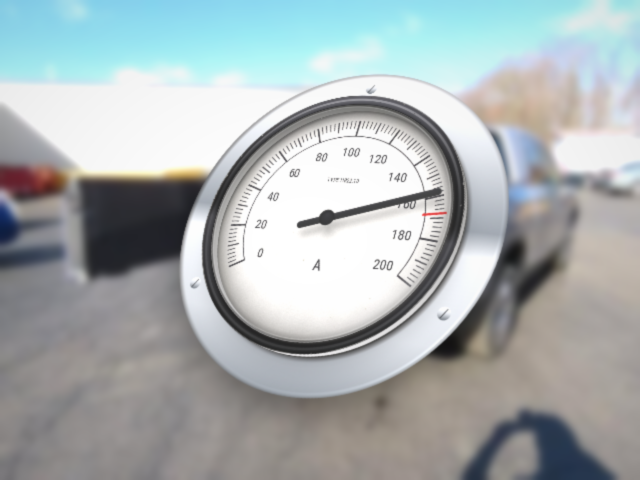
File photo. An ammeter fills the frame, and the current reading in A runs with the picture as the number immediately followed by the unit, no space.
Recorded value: 160A
